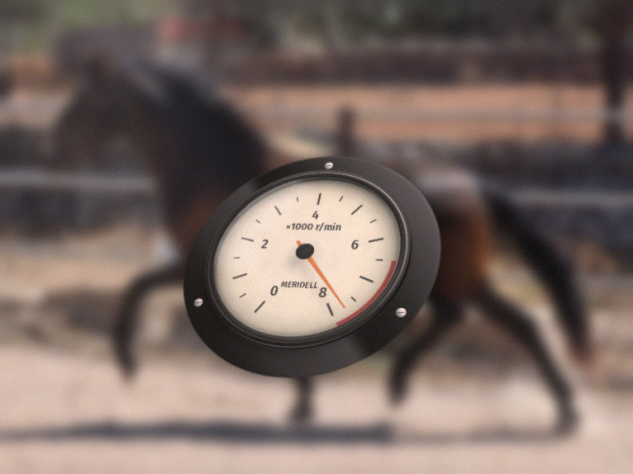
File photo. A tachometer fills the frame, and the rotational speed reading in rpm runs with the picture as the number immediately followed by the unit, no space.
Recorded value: 7750rpm
